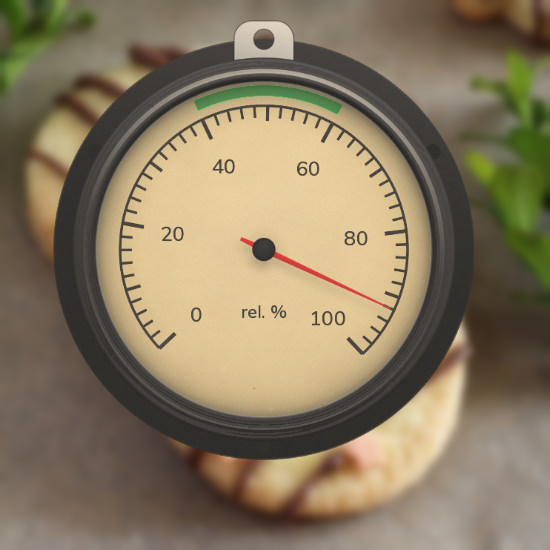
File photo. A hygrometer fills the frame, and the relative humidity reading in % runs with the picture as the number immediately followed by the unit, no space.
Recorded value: 92%
